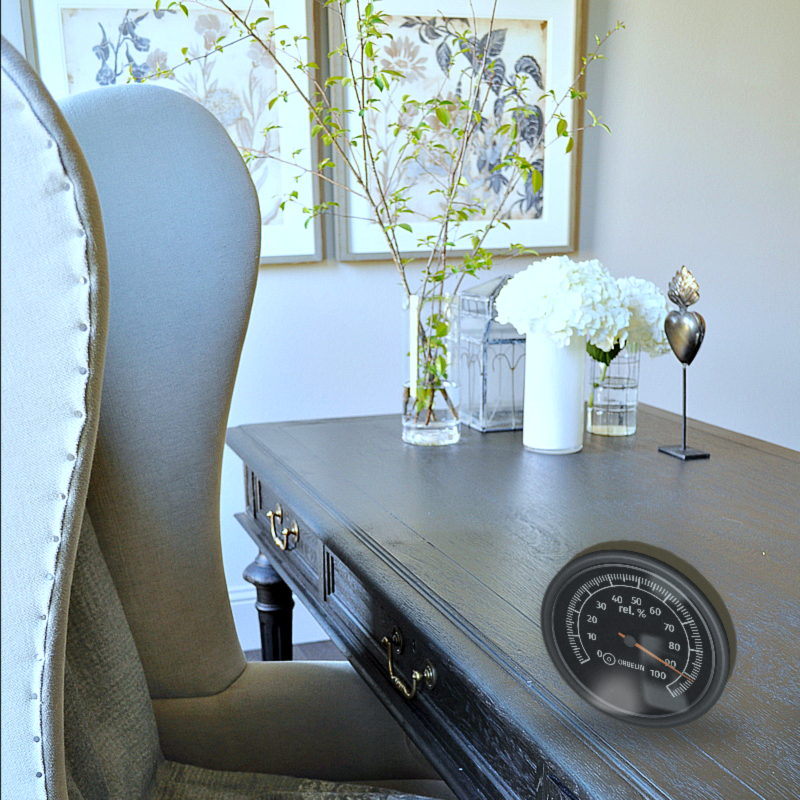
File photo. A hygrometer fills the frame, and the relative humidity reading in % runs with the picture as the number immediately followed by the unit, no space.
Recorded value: 90%
